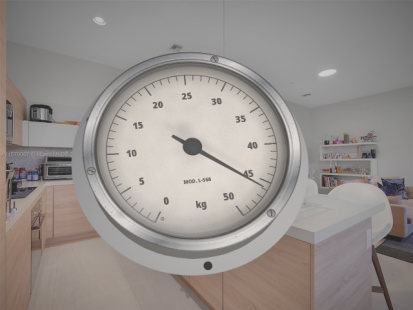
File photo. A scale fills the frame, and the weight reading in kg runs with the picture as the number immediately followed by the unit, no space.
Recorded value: 46kg
